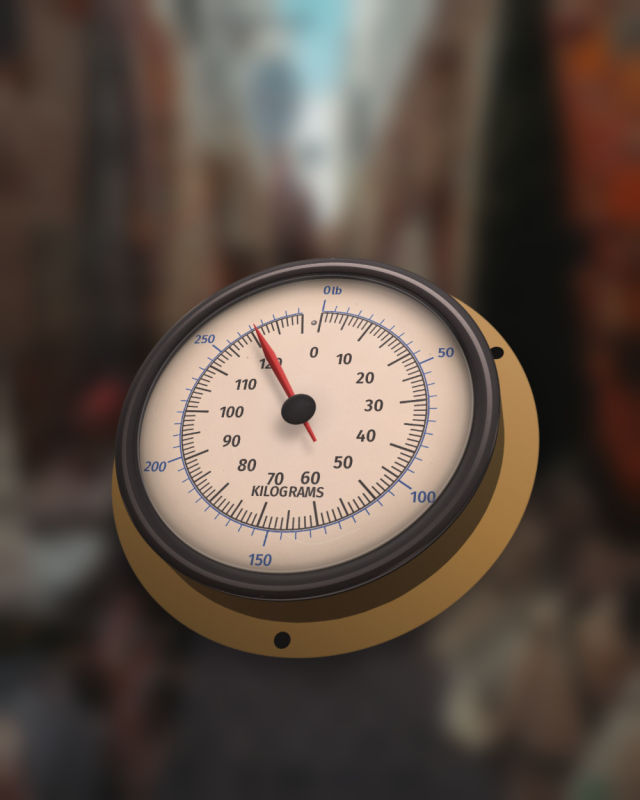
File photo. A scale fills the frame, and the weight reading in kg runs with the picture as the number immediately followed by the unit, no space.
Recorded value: 121kg
